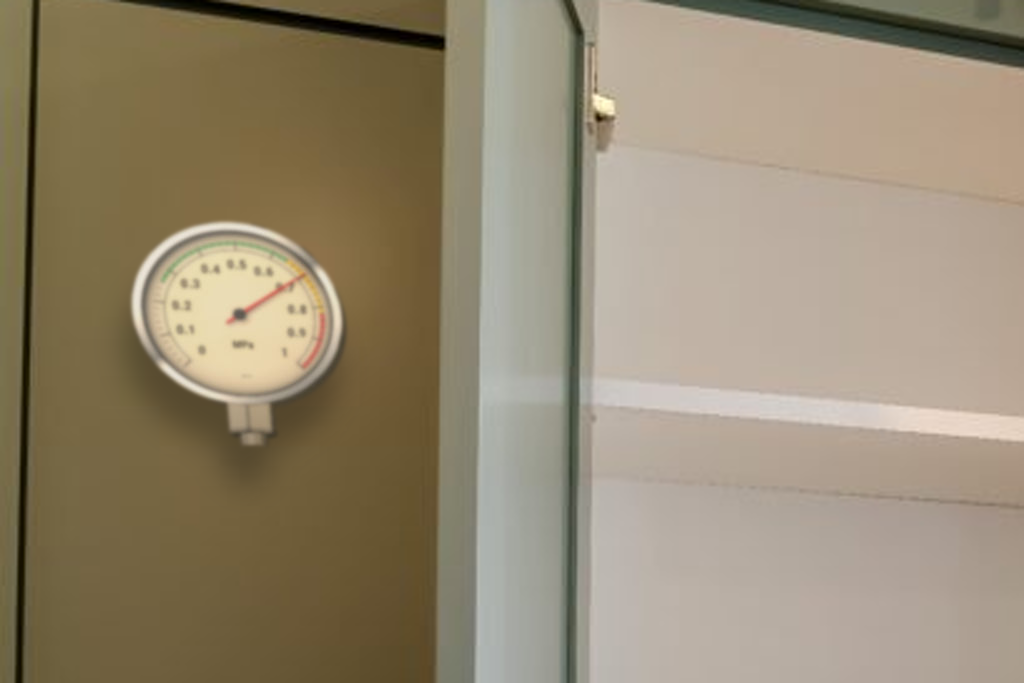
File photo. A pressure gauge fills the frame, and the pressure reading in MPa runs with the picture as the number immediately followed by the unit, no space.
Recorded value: 0.7MPa
